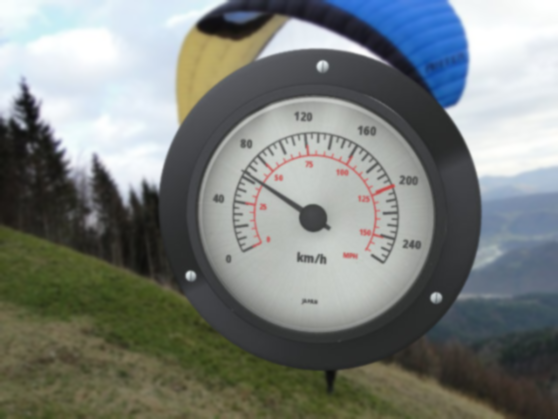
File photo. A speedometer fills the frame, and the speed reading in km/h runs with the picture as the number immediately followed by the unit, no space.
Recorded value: 65km/h
